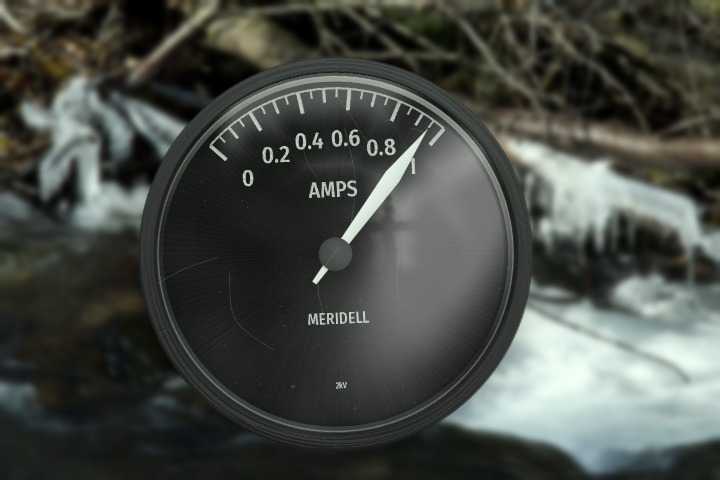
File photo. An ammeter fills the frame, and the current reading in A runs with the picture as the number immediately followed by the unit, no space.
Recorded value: 0.95A
